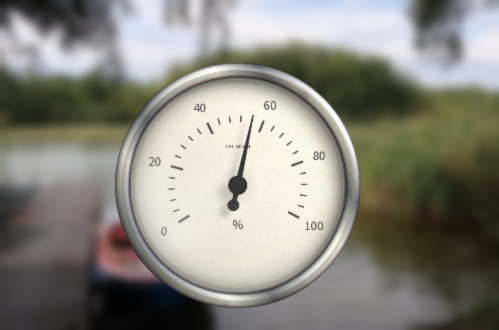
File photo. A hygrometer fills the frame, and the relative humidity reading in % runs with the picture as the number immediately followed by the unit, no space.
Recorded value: 56%
